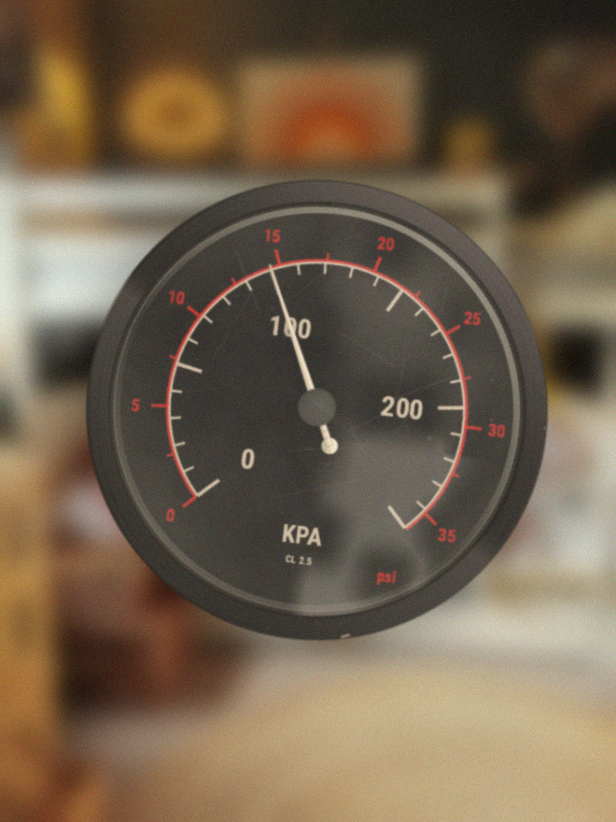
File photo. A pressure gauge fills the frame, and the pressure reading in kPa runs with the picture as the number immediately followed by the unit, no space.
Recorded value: 100kPa
